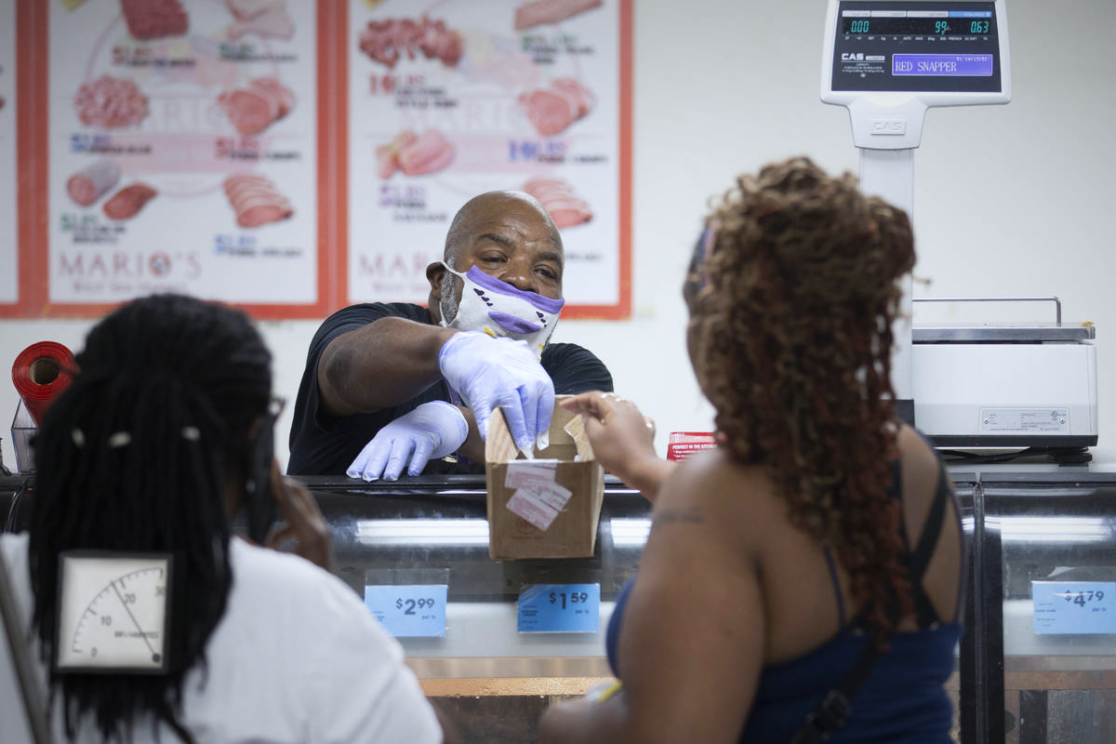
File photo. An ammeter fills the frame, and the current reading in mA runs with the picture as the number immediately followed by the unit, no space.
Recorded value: 18mA
